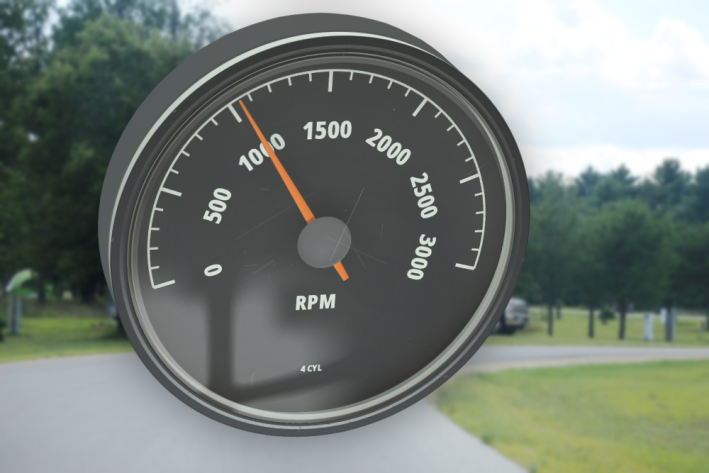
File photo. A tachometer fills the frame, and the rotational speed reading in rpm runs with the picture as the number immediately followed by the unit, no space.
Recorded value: 1050rpm
